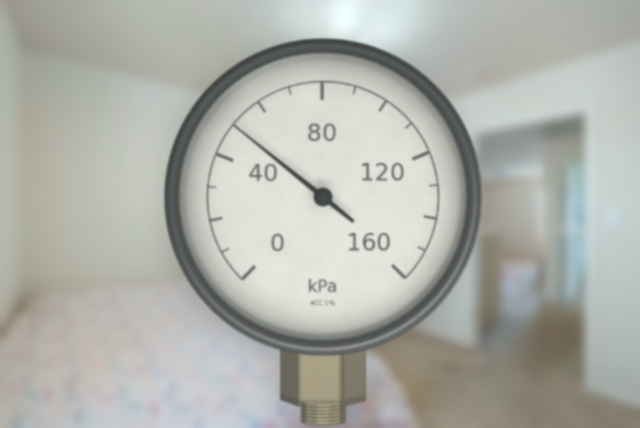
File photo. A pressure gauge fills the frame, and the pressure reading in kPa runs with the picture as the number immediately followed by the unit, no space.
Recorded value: 50kPa
